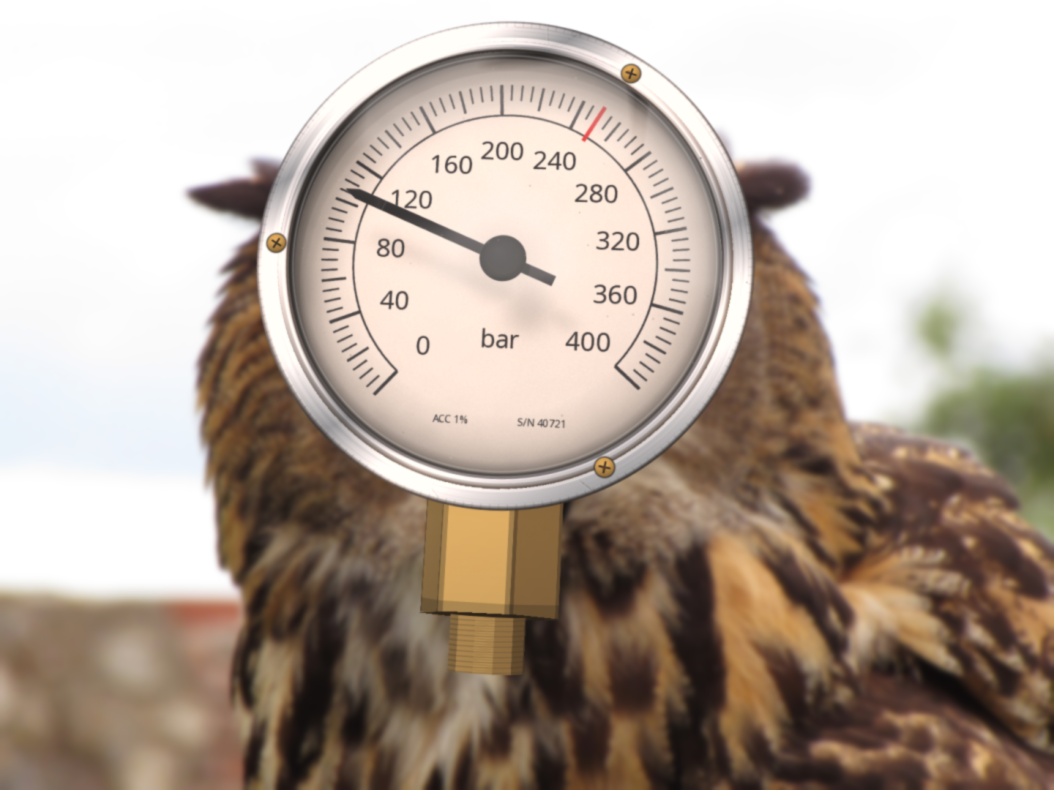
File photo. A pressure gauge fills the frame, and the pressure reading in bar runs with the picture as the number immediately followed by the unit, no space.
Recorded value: 105bar
